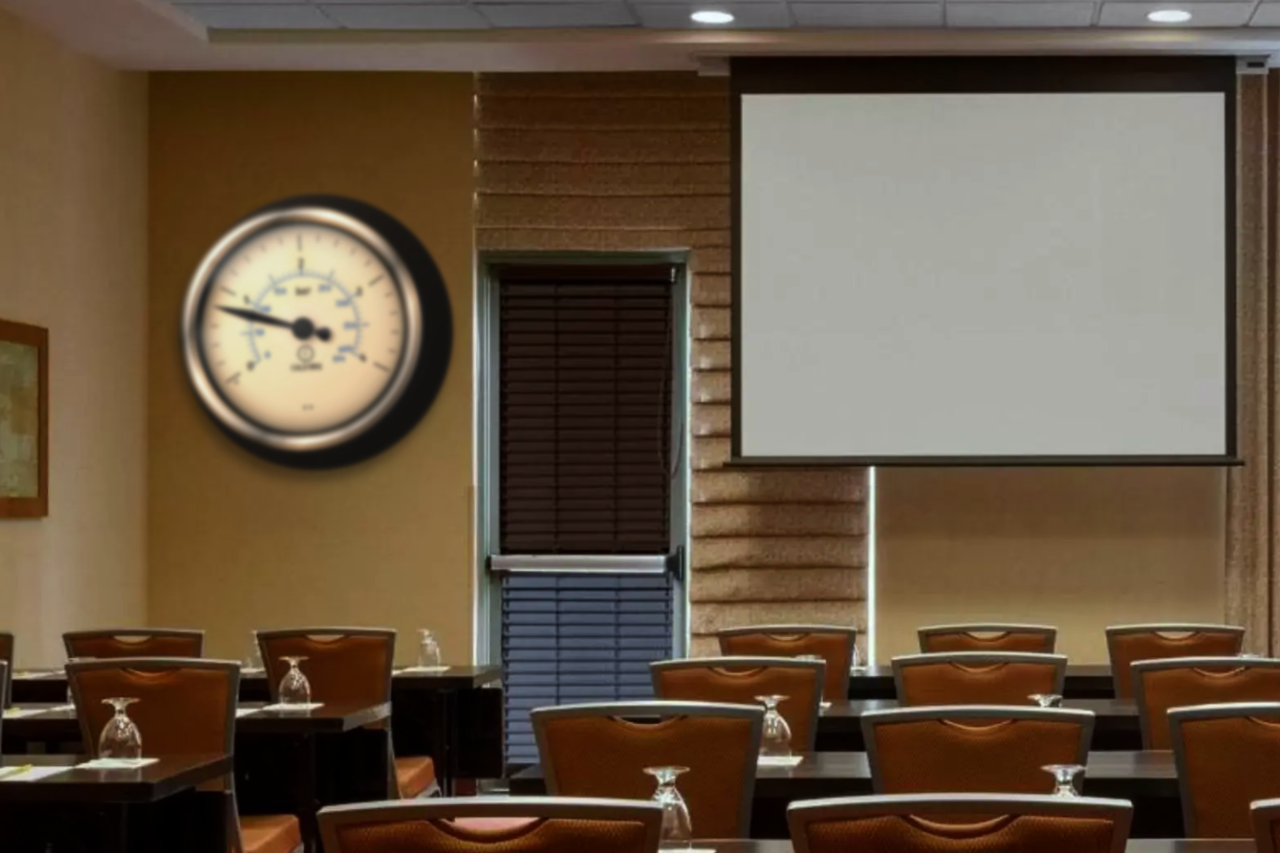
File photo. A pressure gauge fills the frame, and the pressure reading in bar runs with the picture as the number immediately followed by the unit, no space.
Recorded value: 0.8bar
